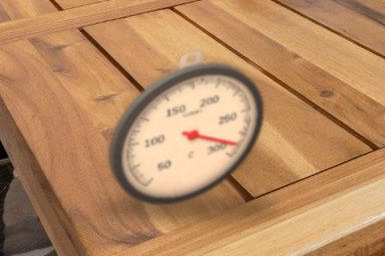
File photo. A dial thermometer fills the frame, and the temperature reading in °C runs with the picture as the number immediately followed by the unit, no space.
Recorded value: 287.5°C
